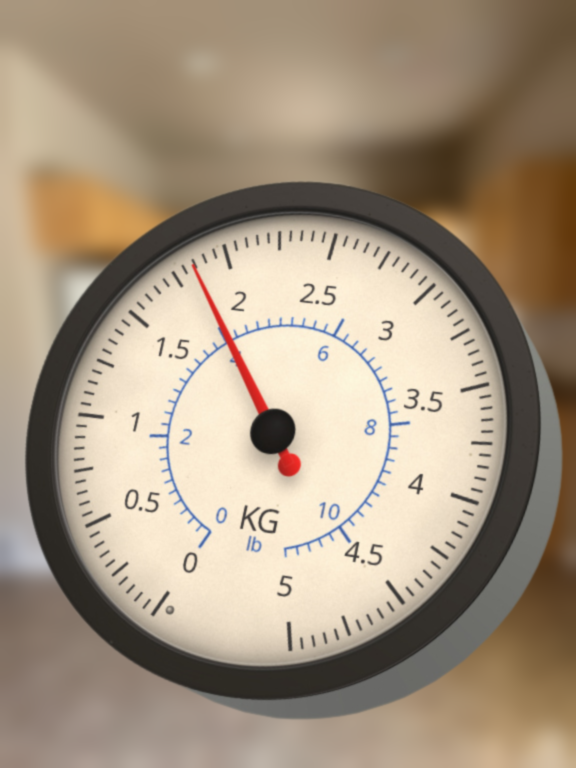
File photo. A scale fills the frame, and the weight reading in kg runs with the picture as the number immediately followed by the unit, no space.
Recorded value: 1.85kg
